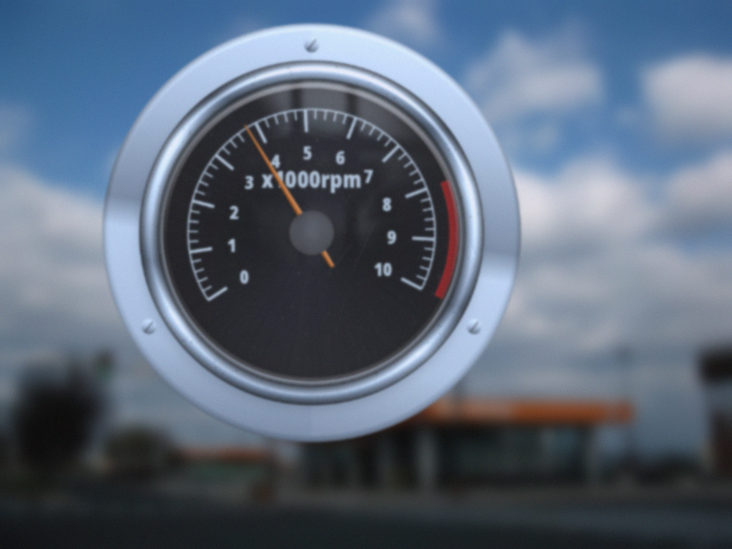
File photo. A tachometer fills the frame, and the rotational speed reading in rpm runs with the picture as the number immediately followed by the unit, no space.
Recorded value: 3800rpm
